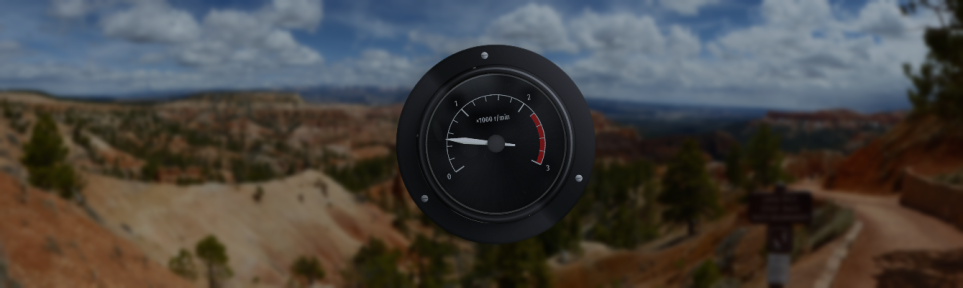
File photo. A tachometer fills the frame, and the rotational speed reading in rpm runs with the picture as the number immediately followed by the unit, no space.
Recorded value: 500rpm
